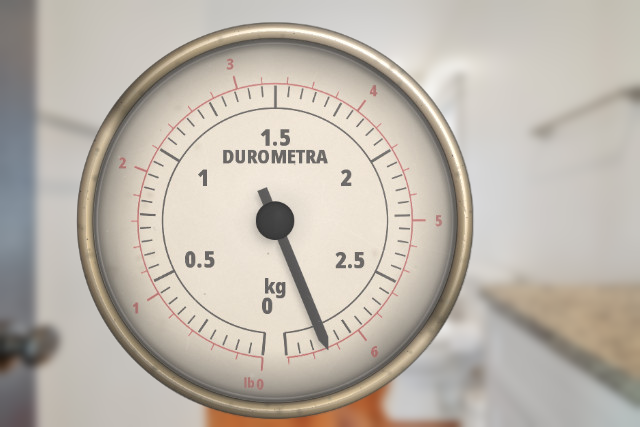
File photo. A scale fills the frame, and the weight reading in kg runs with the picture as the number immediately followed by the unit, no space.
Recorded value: 2.85kg
